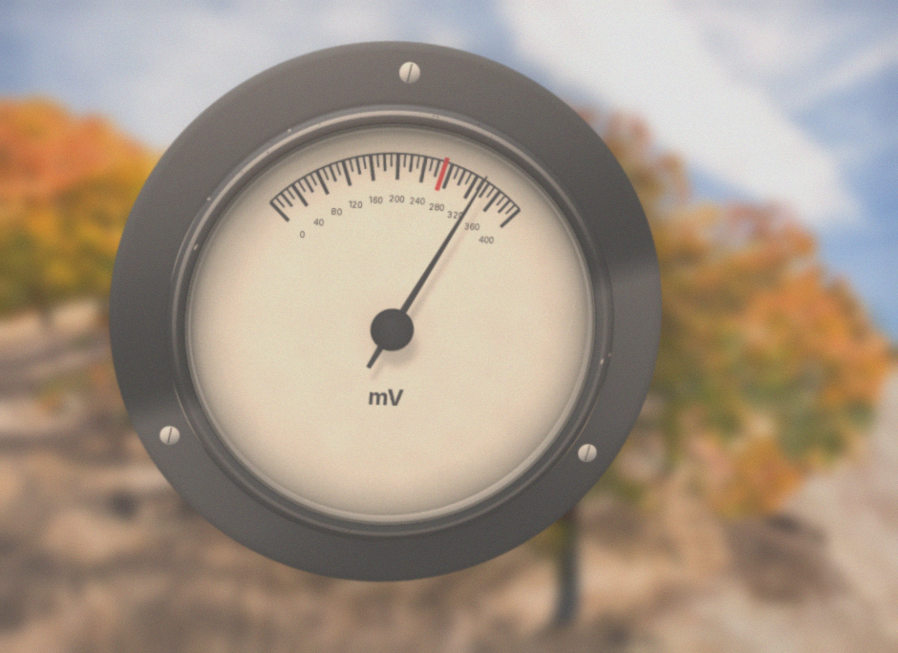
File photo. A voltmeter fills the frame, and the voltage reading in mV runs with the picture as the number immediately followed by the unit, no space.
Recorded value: 330mV
